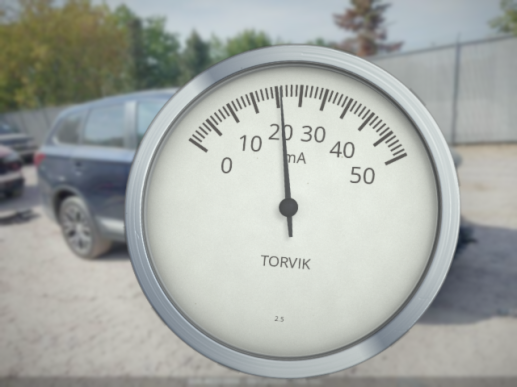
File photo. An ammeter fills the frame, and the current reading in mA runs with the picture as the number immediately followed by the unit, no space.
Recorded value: 21mA
